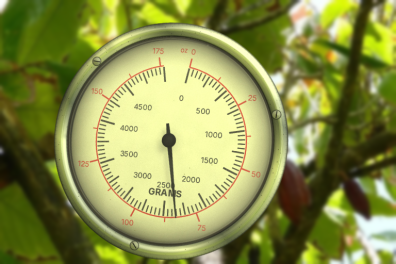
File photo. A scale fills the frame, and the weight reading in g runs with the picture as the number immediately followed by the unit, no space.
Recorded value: 2350g
